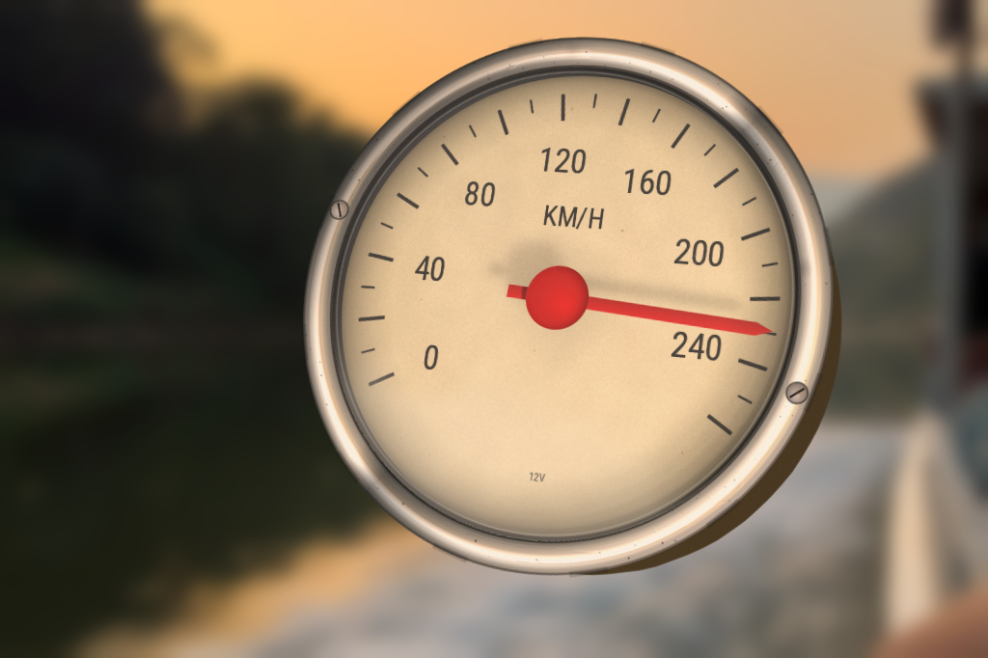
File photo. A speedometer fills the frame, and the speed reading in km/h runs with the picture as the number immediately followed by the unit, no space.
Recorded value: 230km/h
